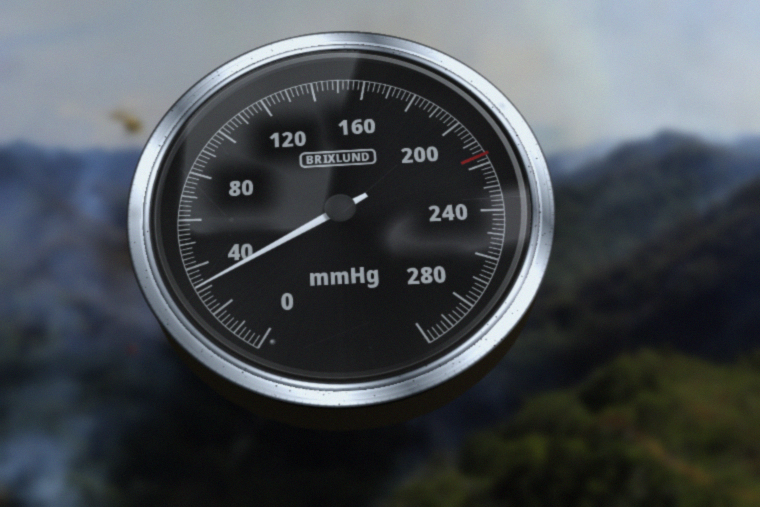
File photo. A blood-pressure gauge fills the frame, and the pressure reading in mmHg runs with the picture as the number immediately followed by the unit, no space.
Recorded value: 30mmHg
